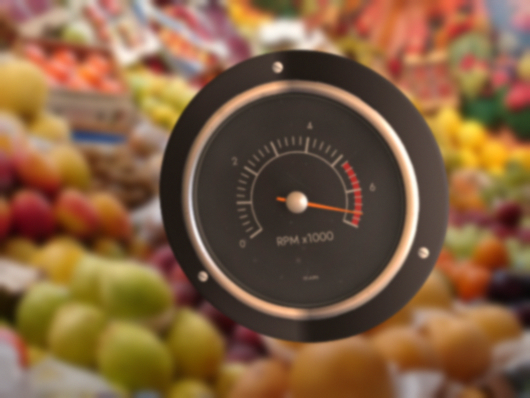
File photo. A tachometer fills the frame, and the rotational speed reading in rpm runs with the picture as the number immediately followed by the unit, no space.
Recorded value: 6600rpm
